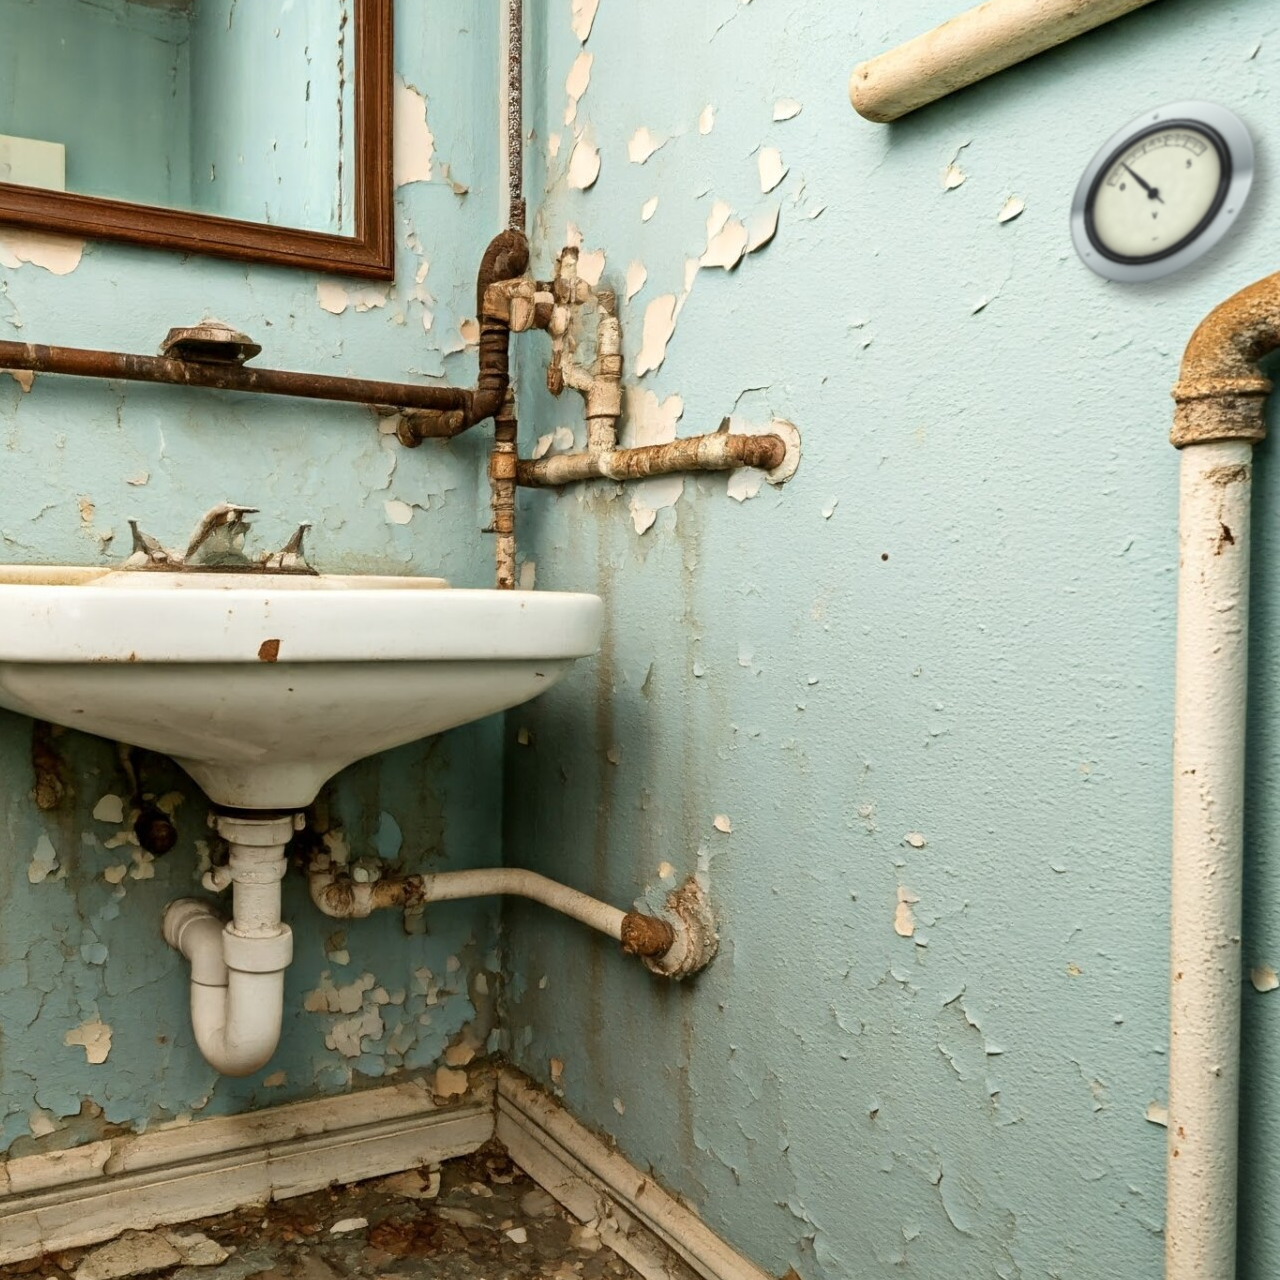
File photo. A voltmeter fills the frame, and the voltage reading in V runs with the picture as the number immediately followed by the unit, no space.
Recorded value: 1V
